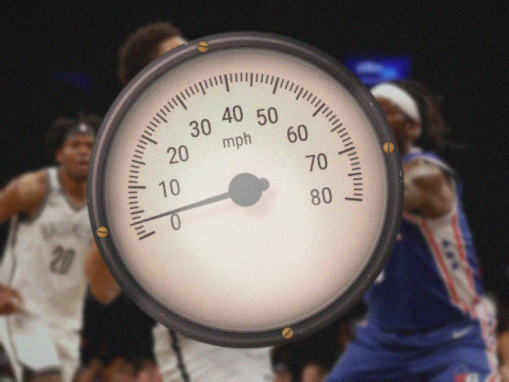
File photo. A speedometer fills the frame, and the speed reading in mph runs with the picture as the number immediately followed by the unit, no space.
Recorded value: 3mph
